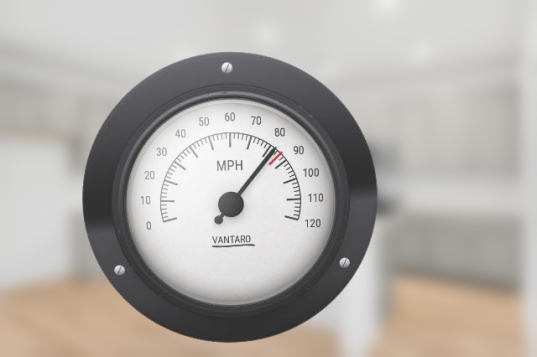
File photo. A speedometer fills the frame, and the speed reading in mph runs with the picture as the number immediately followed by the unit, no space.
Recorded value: 82mph
